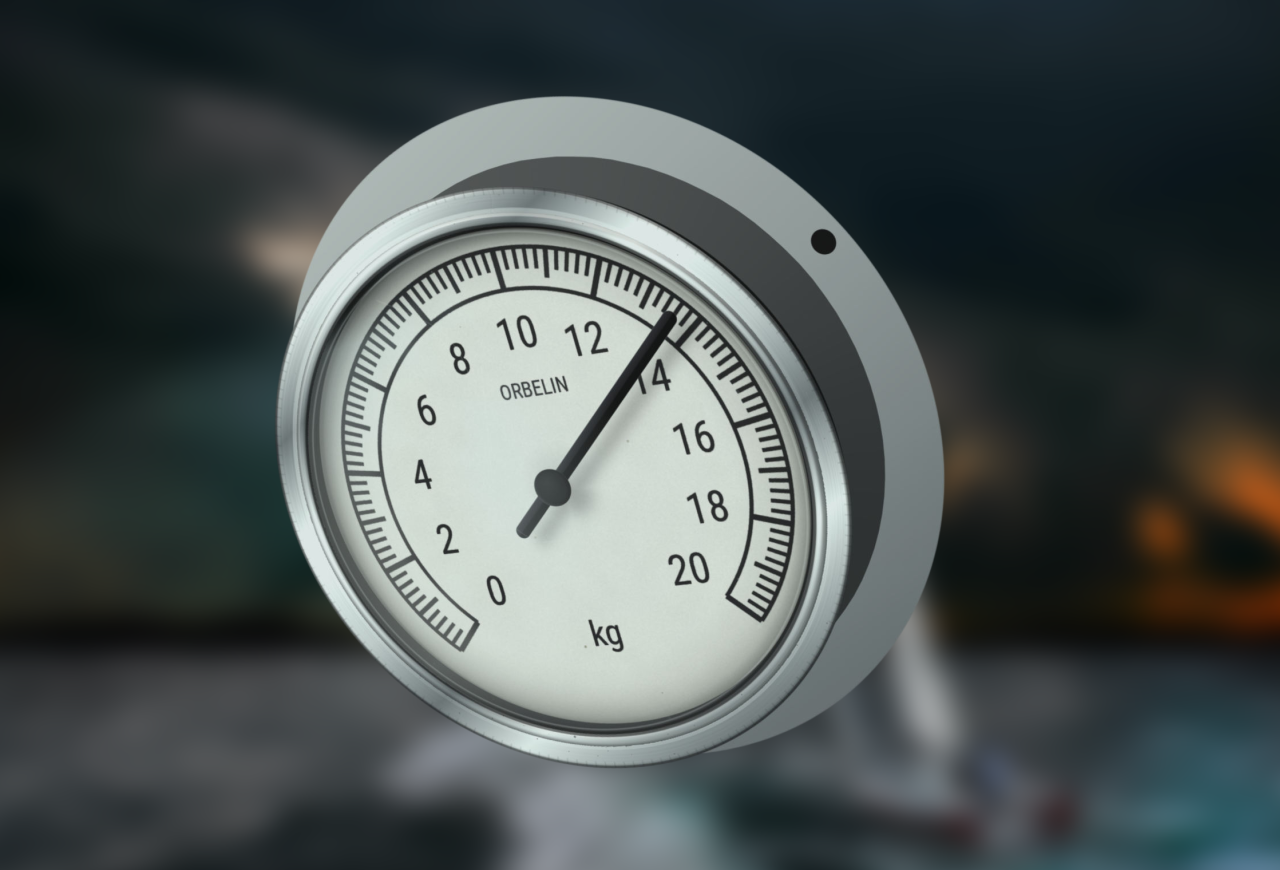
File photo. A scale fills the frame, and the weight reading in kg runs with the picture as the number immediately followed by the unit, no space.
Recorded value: 13.6kg
